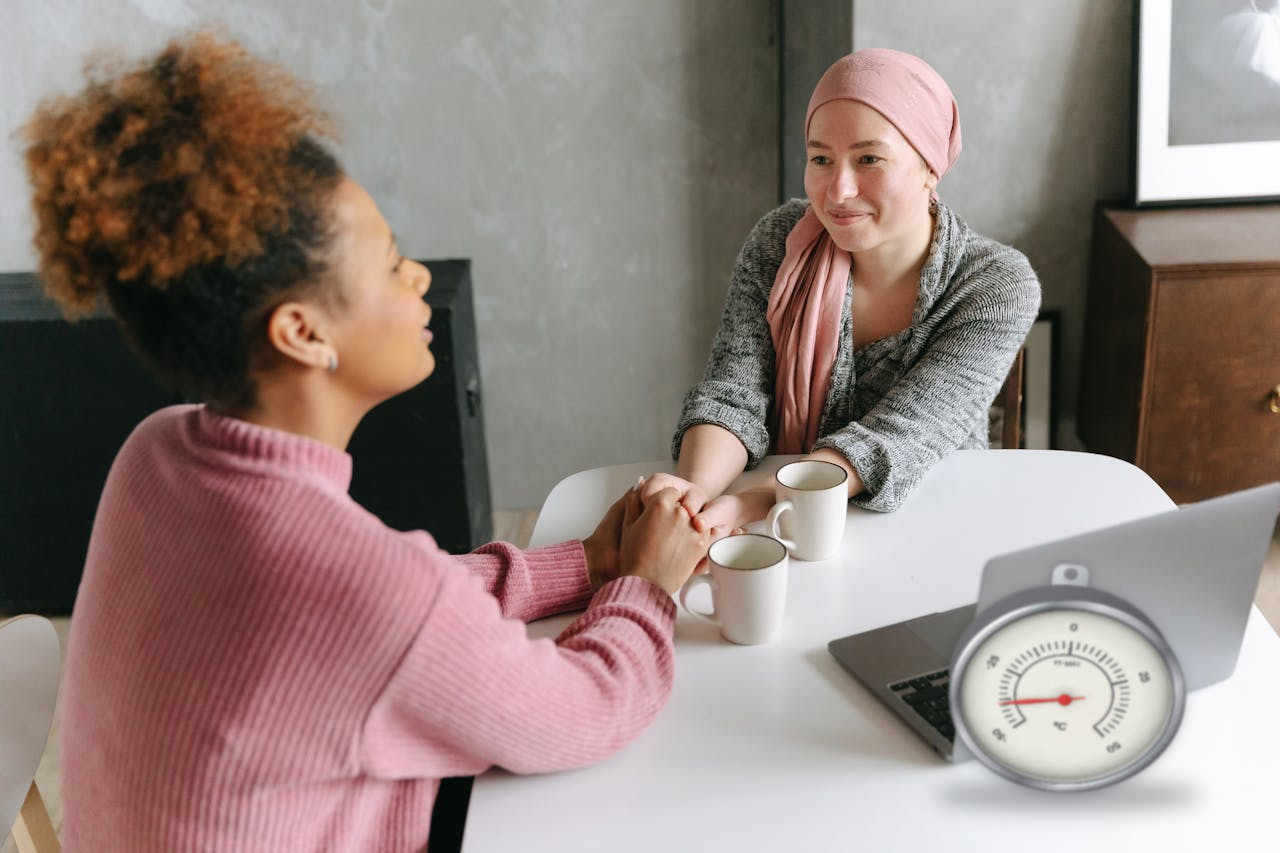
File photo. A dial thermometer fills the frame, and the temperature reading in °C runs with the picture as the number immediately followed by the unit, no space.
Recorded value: -37.5°C
